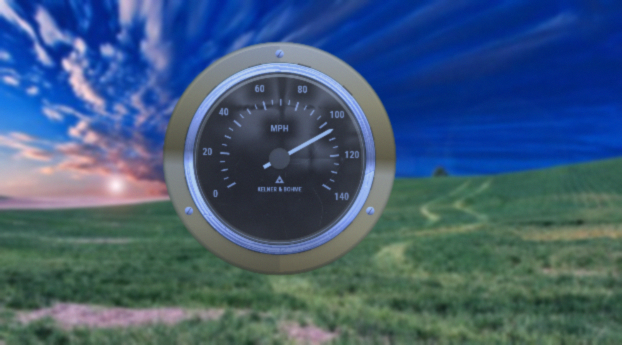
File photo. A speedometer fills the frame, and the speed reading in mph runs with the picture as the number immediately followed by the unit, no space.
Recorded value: 105mph
